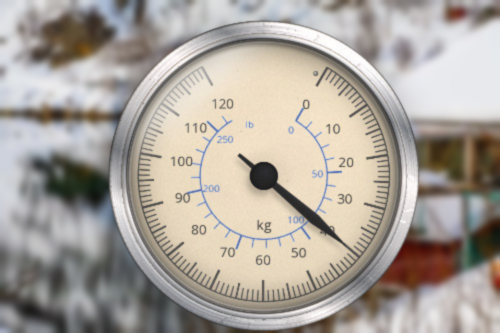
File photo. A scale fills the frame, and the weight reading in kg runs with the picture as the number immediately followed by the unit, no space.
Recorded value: 40kg
